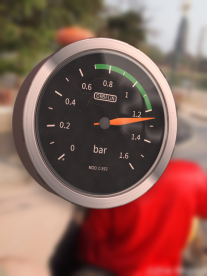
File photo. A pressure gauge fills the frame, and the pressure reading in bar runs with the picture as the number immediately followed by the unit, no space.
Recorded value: 1.25bar
